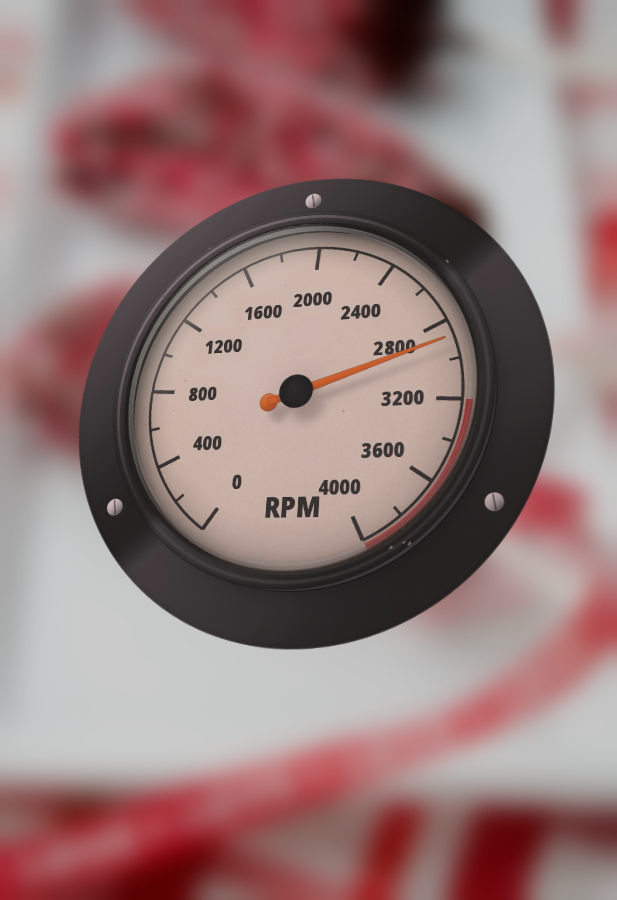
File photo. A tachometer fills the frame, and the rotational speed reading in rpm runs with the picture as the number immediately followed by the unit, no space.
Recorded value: 2900rpm
